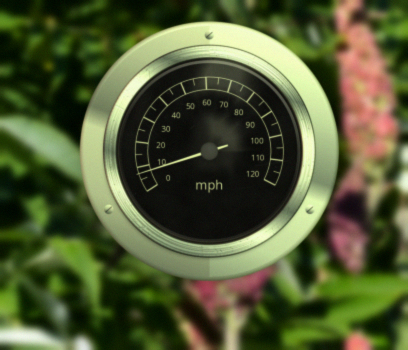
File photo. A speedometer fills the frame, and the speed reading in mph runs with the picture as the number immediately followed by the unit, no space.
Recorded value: 7.5mph
